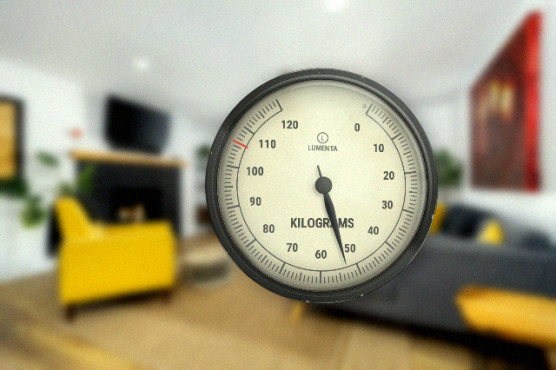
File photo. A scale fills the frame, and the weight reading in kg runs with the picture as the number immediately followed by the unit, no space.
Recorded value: 53kg
